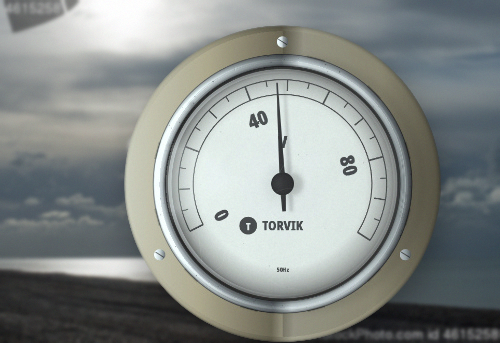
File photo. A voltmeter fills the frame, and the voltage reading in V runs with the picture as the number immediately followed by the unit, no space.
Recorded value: 47.5V
